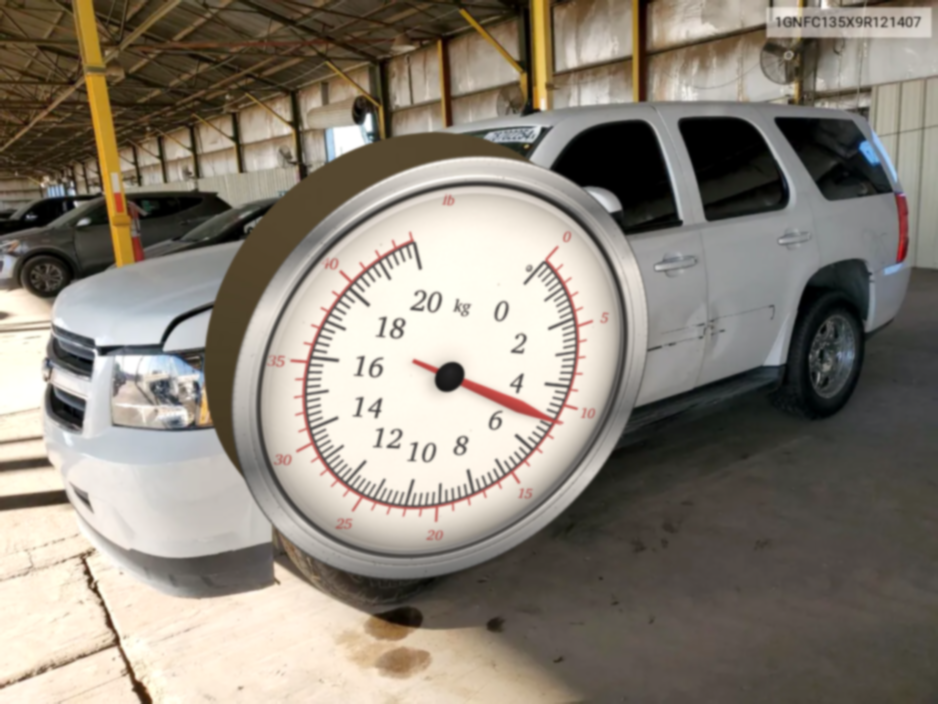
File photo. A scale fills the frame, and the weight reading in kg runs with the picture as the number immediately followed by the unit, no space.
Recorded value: 5kg
